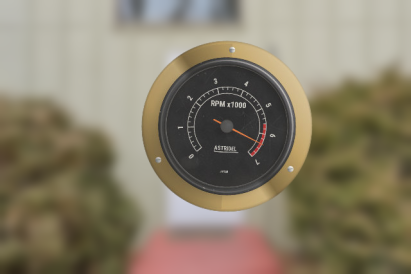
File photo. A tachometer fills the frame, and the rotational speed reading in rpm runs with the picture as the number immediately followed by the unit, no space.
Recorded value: 6400rpm
